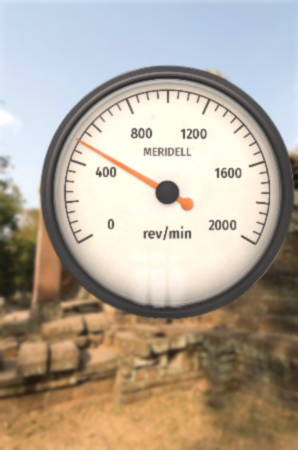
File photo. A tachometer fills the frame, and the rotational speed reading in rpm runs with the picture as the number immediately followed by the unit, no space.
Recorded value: 500rpm
